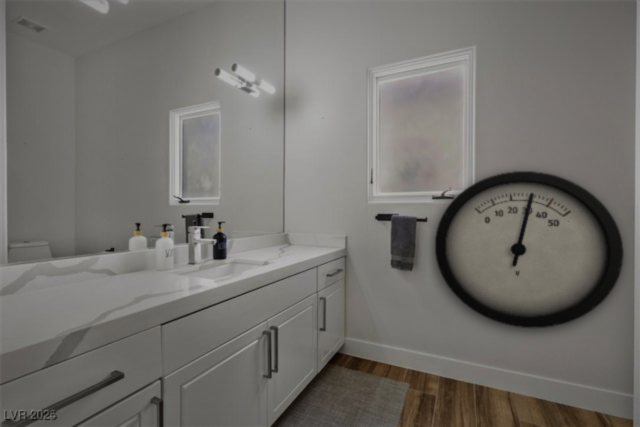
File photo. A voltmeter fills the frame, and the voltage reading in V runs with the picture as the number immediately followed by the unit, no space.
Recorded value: 30V
